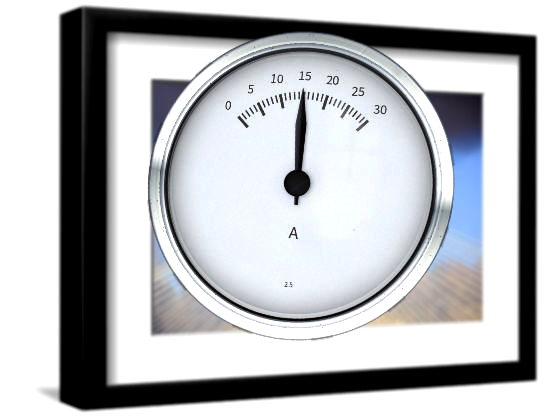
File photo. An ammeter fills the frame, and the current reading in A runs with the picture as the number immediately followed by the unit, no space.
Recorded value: 15A
